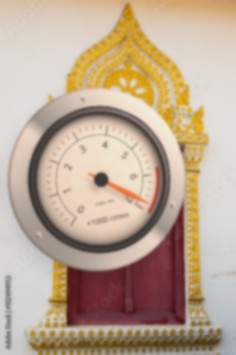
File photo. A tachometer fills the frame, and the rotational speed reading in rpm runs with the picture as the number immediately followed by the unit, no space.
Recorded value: 6800rpm
